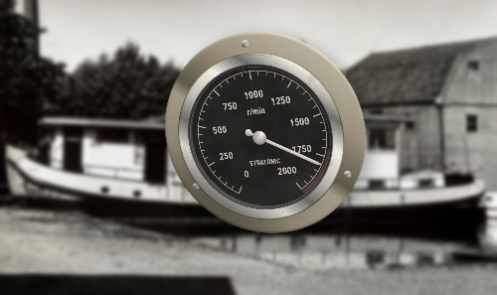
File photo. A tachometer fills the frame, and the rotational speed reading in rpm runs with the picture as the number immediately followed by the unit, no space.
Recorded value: 1800rpm
